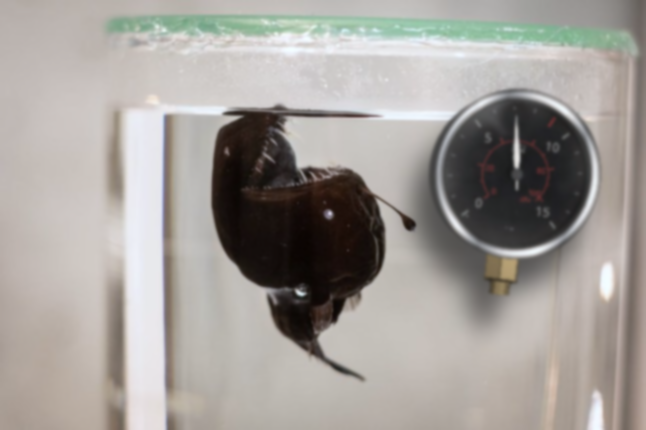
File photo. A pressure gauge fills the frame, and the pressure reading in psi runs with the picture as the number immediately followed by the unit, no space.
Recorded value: 7psi
